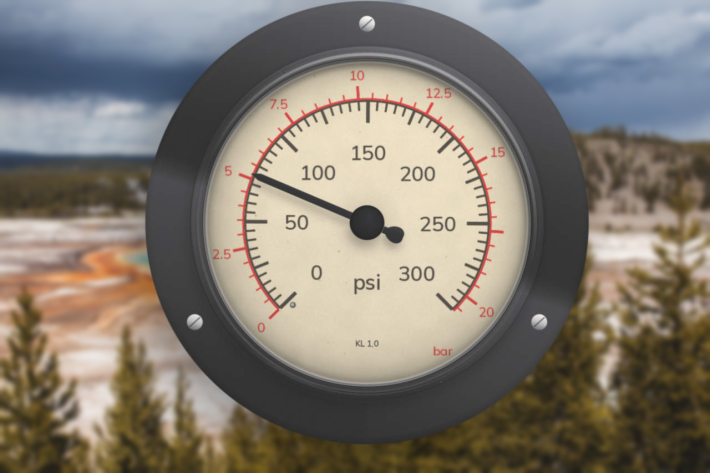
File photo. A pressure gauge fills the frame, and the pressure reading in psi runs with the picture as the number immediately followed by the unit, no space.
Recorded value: 75psi
